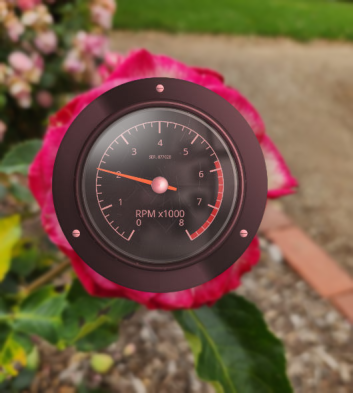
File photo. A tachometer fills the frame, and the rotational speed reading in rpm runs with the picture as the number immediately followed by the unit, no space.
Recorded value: 2000rpm
